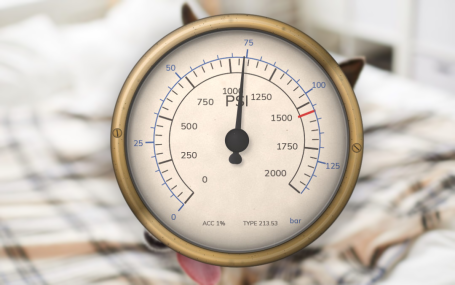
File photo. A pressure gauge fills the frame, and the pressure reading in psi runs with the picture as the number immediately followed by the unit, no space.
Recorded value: 1075psi
